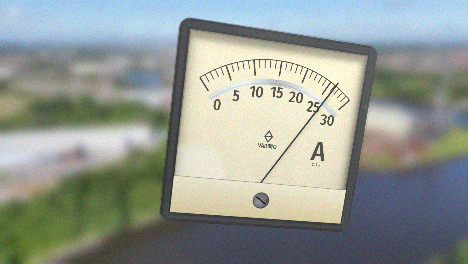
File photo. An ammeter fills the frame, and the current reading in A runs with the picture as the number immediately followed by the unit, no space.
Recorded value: 26A
